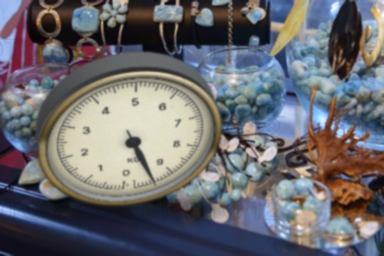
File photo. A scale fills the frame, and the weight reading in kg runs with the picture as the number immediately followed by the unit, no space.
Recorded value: 9.5kg
